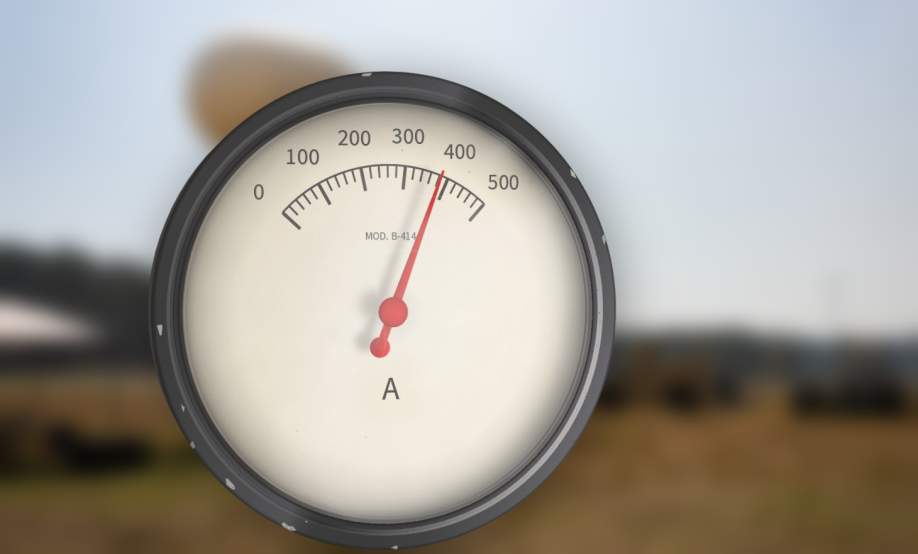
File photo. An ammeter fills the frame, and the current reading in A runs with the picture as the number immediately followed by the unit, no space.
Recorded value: 380A
